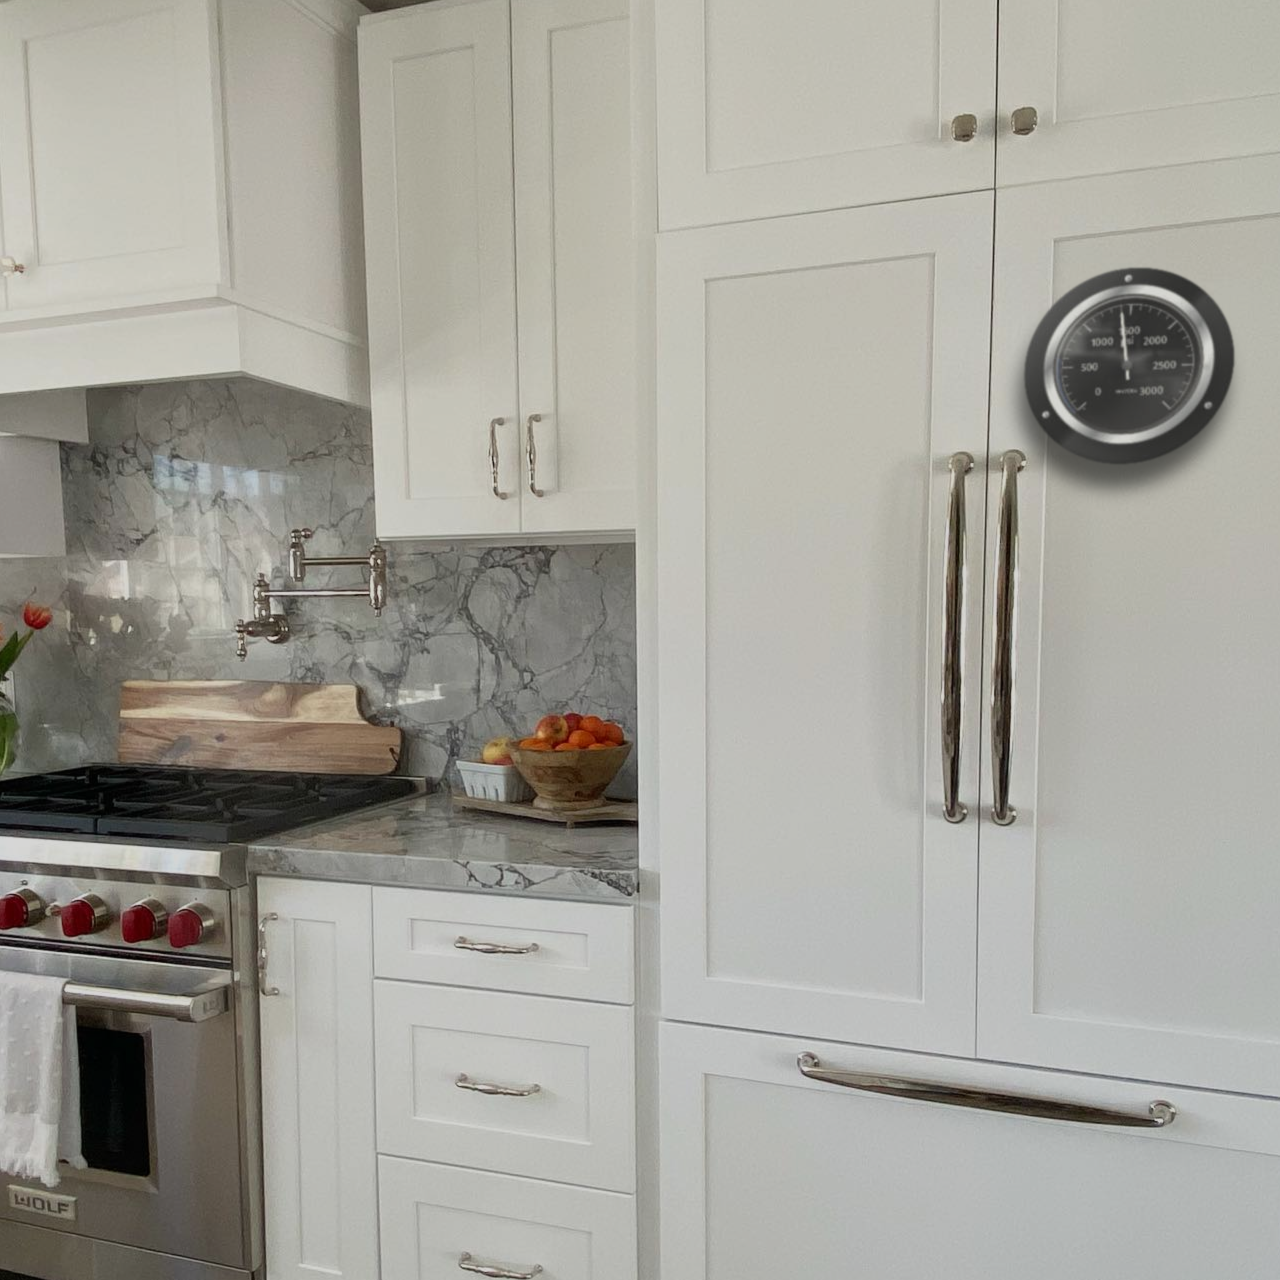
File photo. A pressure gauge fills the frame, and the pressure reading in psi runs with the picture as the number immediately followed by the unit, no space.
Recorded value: 1400psi
